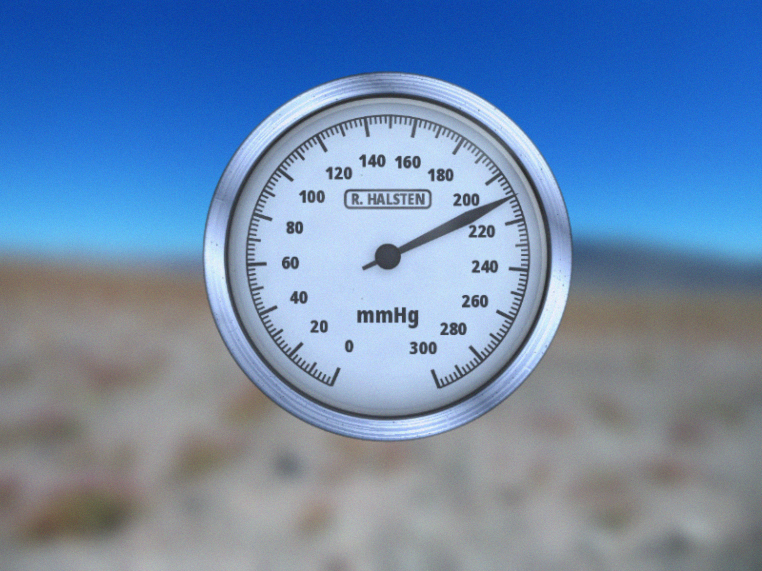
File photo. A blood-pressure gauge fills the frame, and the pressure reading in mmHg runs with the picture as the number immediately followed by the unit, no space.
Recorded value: 210mmHg
